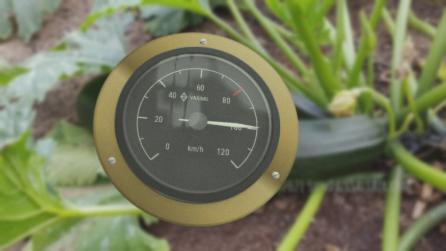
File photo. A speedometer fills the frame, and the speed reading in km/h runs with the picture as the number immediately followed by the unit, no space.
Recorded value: 100km/h
